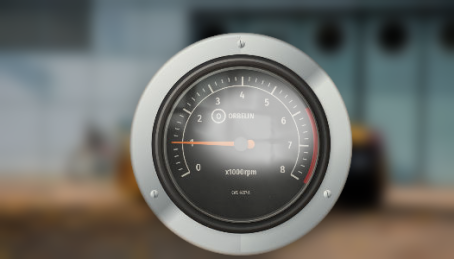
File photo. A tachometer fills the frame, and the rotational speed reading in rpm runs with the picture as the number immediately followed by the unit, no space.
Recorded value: 1000rpm
